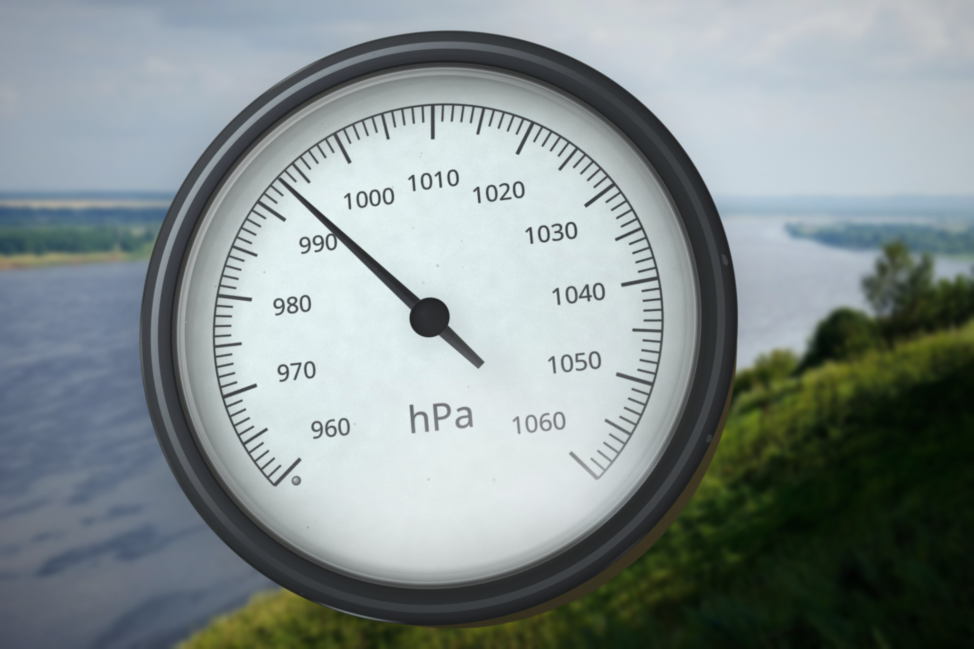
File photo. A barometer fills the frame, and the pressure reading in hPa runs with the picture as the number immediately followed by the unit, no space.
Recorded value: 993hPa
